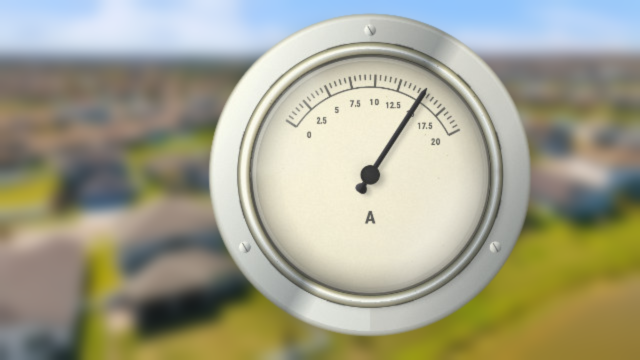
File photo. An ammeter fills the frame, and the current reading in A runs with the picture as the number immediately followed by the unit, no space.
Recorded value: 15A
